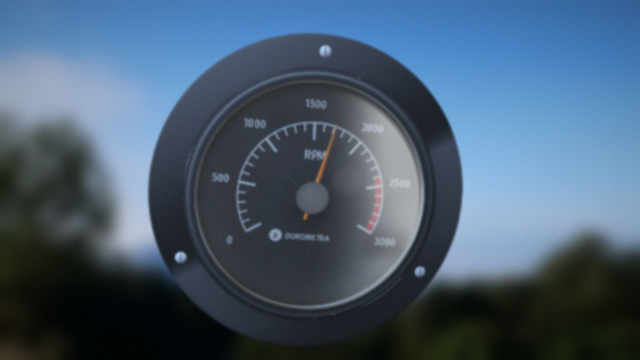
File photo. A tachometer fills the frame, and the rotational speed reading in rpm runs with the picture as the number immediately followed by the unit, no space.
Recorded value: 1700rpm
